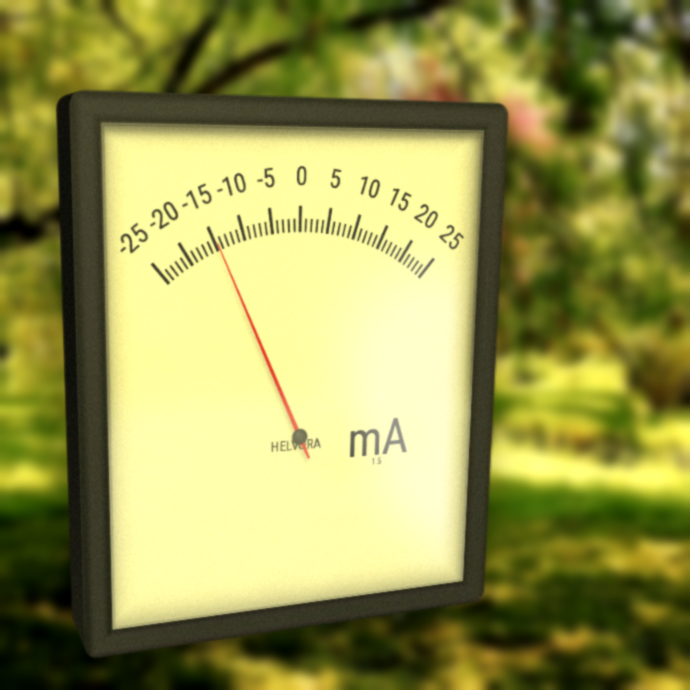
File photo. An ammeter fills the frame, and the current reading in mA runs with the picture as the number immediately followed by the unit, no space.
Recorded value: -15mA
